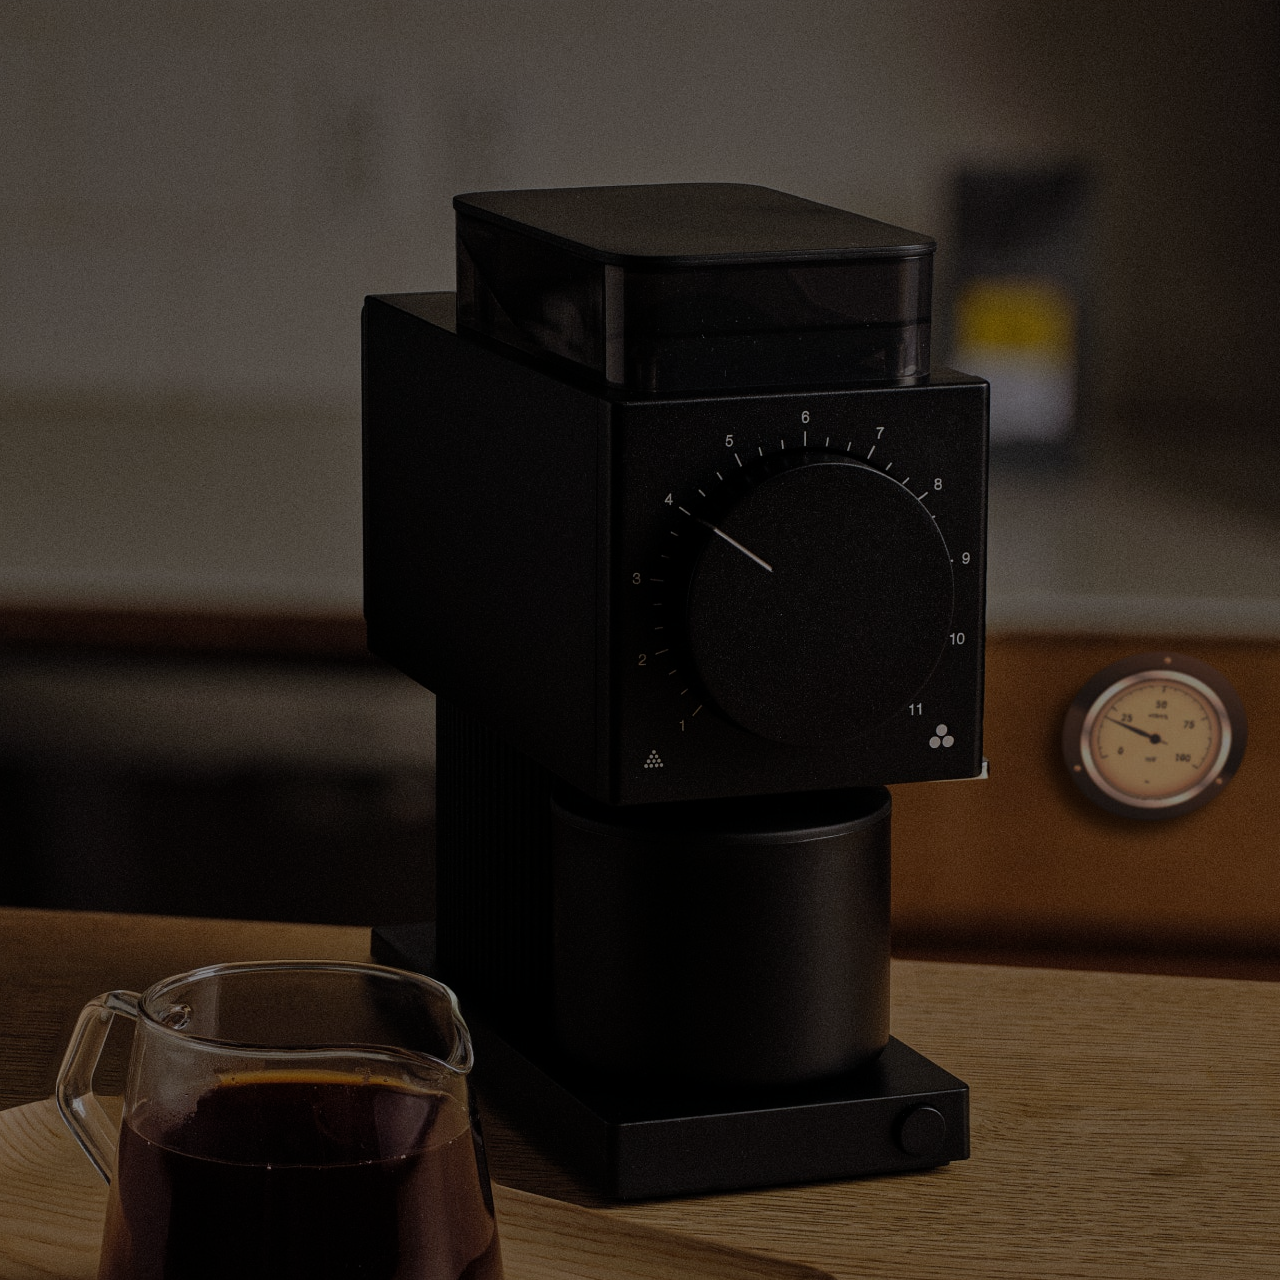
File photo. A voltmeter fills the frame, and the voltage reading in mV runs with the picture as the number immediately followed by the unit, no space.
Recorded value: 20mV
